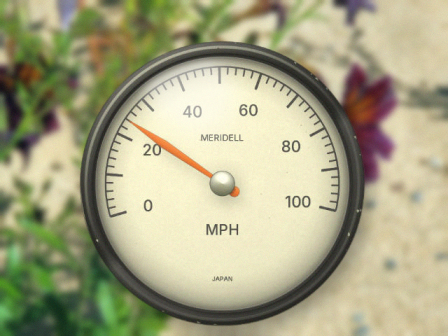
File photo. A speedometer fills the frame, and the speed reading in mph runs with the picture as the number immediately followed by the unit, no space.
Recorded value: 24mph
